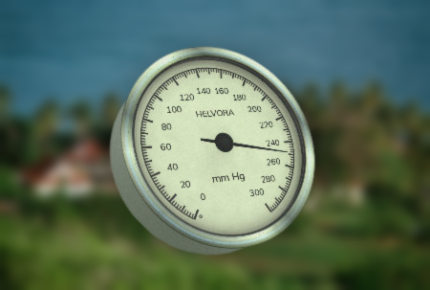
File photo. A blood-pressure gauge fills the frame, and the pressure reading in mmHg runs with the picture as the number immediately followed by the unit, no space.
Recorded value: 250mmHg
